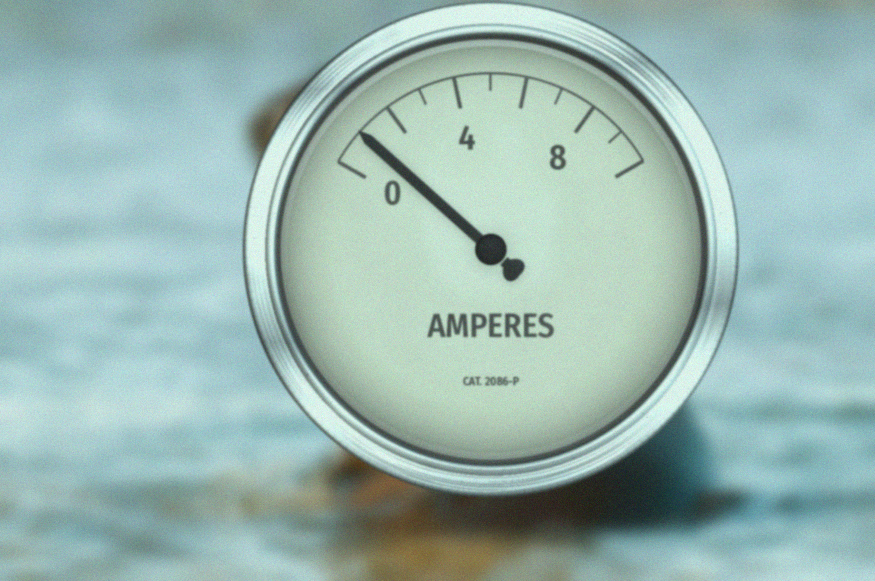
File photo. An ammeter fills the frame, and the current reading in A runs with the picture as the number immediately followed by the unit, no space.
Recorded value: 1A
